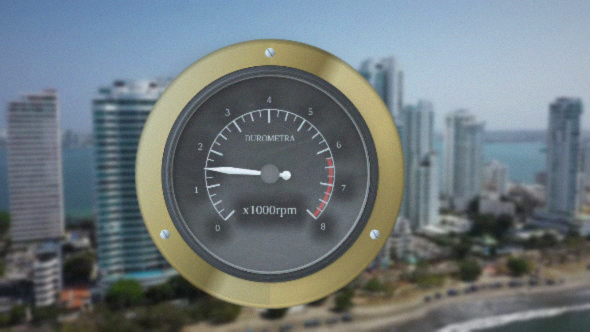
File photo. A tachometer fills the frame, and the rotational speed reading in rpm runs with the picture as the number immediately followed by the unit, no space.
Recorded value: 1500rpm
